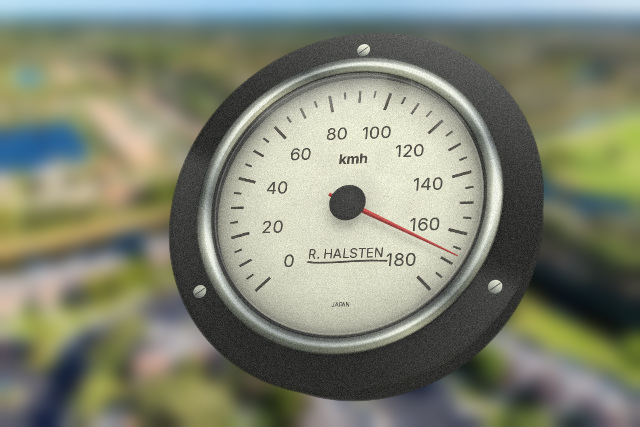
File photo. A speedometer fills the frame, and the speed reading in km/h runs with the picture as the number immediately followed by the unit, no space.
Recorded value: 167.5km/h
